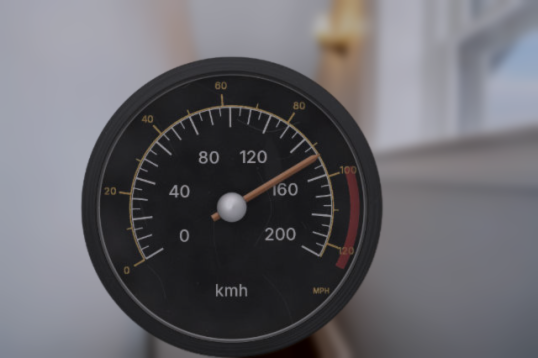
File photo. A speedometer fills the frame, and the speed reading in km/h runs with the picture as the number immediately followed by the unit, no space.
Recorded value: 150km/h
